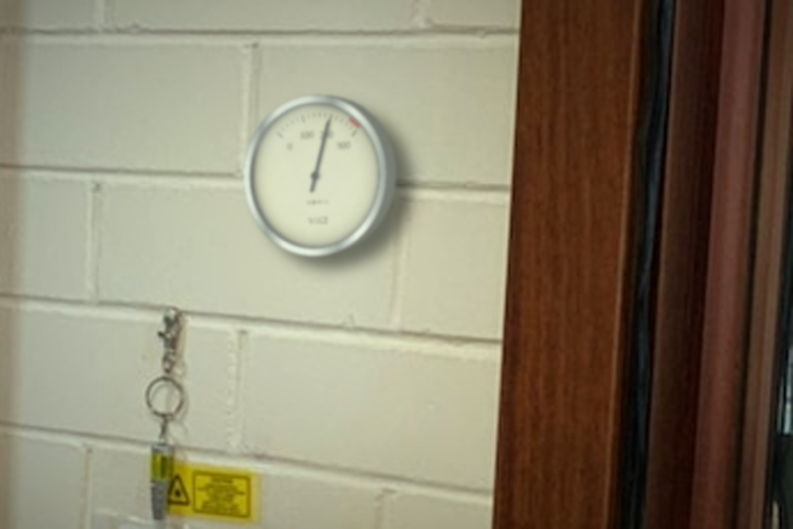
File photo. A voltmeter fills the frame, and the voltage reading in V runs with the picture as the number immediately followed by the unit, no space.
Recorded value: 200V
